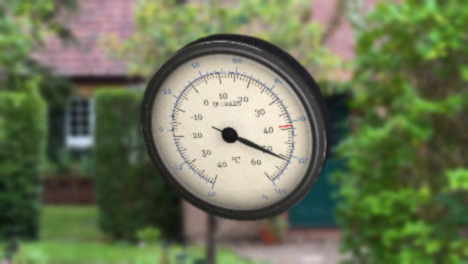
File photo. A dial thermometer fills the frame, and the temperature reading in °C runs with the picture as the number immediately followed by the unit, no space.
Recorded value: 50°C
